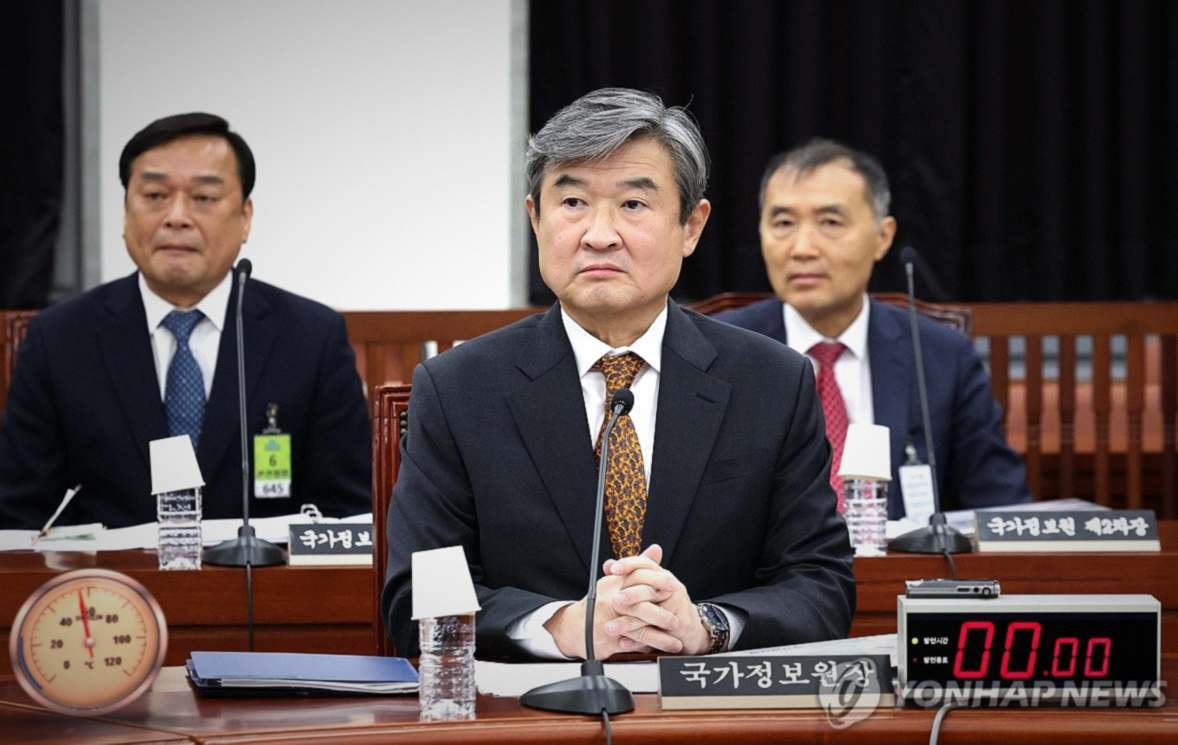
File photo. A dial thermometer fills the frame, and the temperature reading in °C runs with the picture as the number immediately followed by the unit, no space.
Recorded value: 56°C
